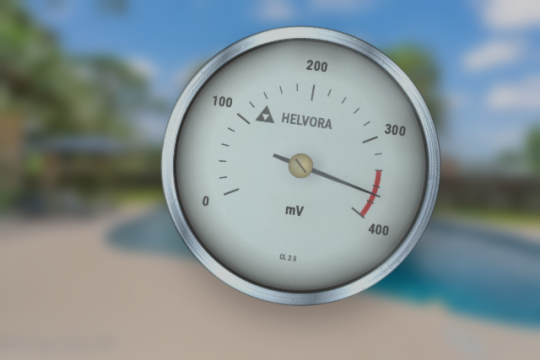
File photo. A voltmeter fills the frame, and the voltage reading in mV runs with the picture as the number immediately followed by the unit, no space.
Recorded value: 370mV
